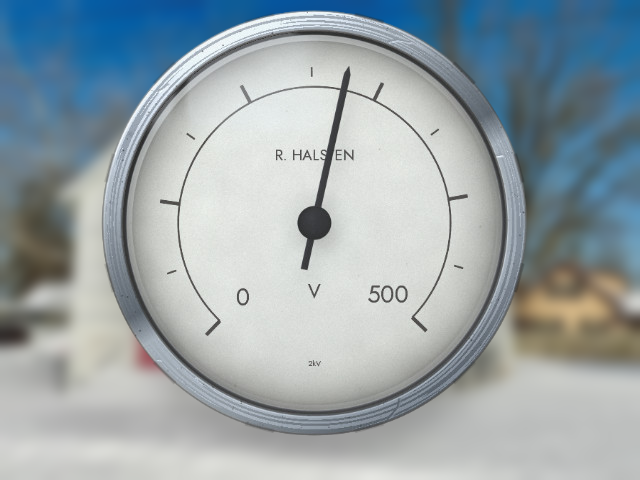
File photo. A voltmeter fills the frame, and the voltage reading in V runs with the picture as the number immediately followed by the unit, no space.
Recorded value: 275V
